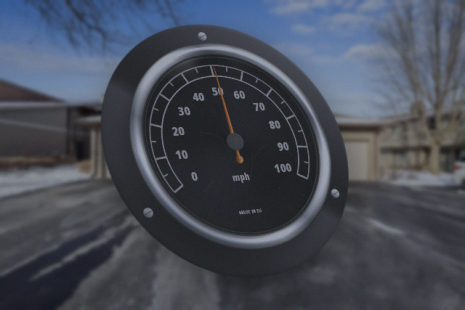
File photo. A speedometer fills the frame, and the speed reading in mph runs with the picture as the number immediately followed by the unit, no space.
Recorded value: 50mph
